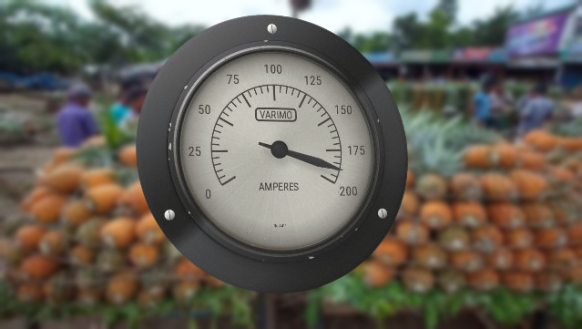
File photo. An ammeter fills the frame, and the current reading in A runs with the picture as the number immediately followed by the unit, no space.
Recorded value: 190A
